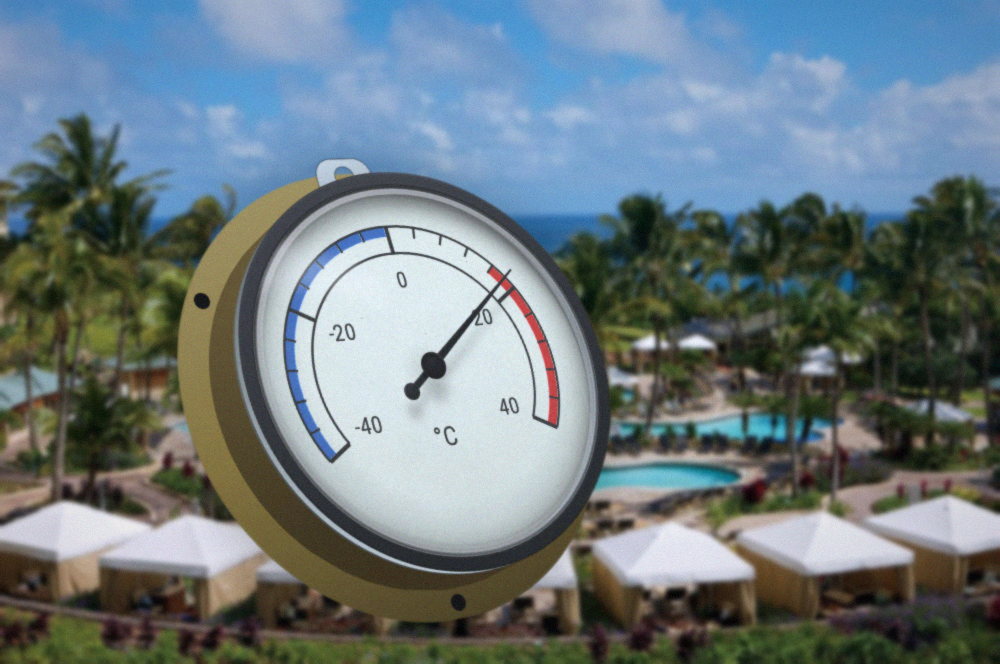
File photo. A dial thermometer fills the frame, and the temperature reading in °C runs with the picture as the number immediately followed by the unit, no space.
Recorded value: 18°C
